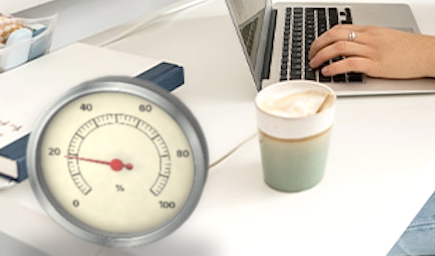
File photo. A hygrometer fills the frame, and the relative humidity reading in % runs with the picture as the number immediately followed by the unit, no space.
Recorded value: 20%
